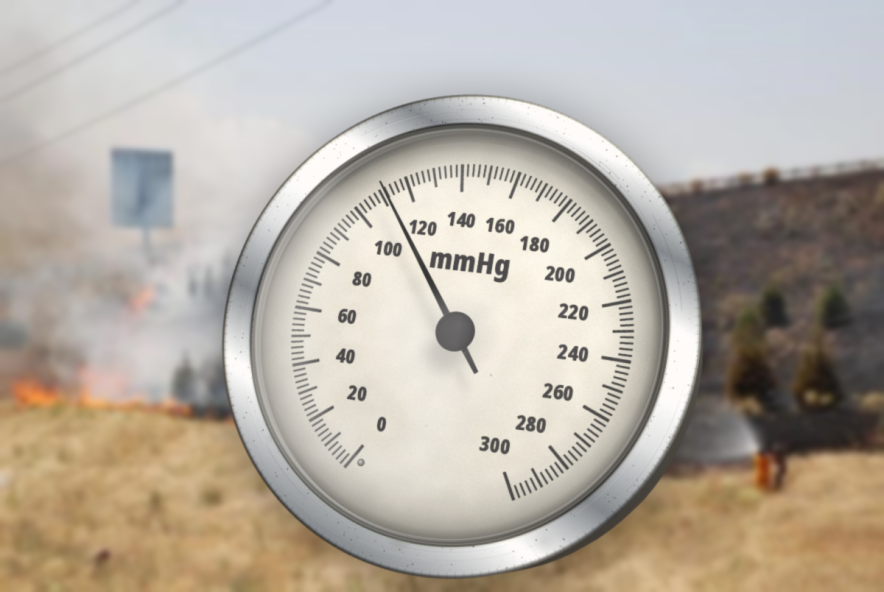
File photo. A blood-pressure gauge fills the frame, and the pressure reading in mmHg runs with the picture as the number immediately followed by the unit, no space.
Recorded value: 112mmHg
